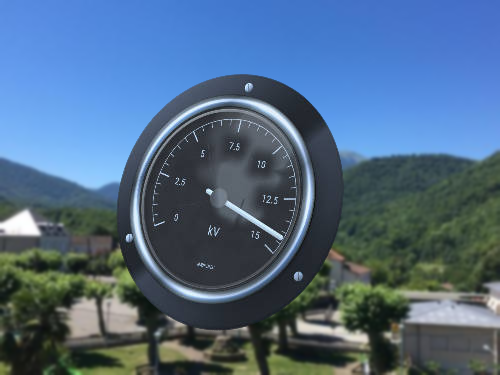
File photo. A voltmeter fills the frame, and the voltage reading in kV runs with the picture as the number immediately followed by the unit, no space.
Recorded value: 14.25kV
